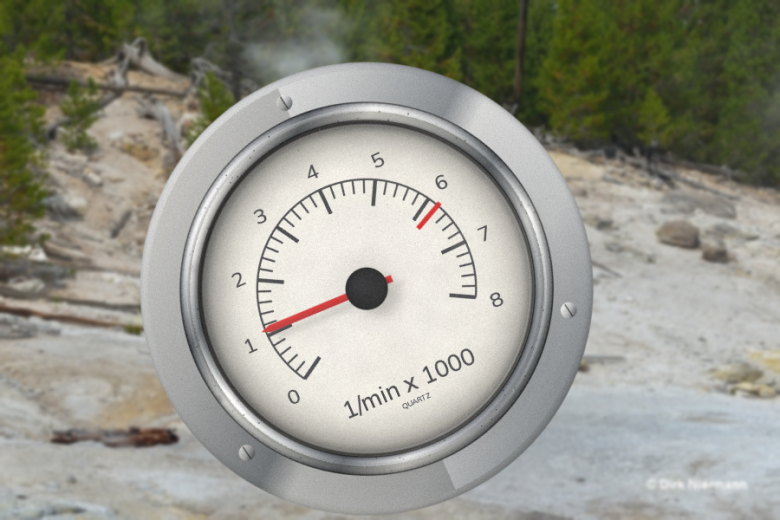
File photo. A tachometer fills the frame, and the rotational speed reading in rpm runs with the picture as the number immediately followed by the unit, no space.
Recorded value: 1100rpm
